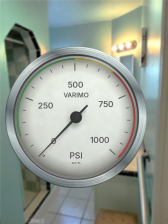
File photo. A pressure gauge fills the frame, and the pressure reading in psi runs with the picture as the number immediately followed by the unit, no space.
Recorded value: 0psi
